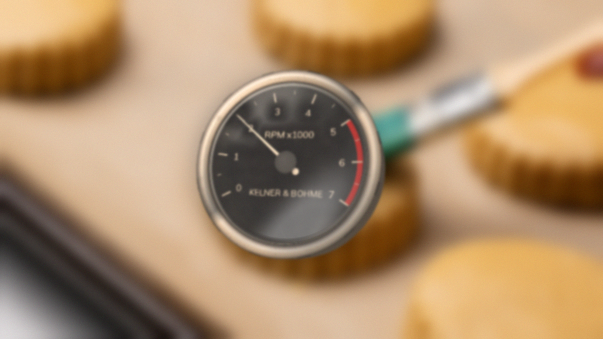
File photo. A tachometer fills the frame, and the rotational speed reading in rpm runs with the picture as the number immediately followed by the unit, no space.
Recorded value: 2000rpm
